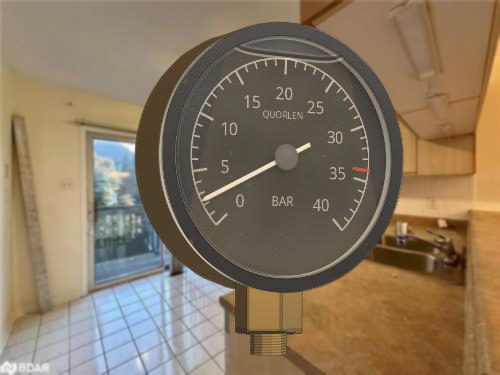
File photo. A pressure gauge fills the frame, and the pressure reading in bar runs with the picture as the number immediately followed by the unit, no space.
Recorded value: 2.5bar
